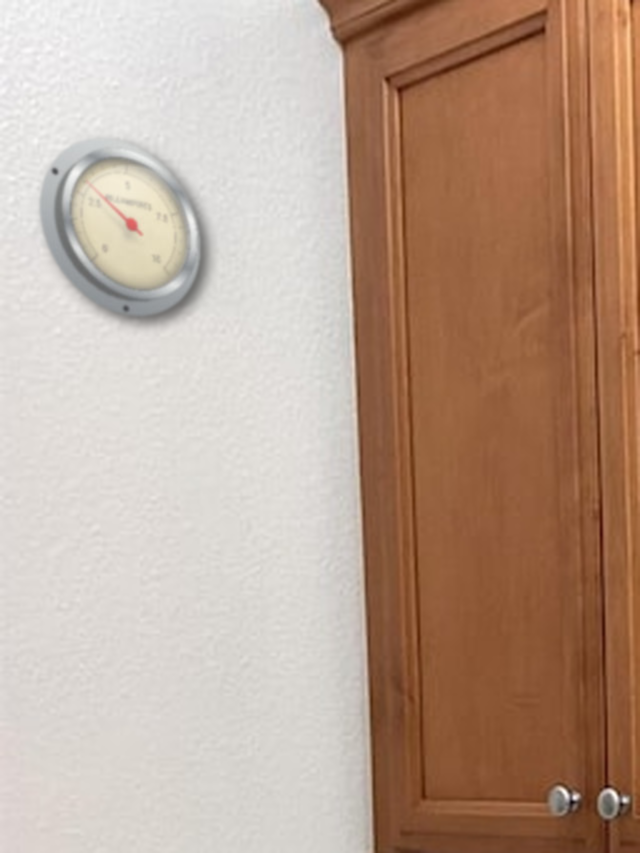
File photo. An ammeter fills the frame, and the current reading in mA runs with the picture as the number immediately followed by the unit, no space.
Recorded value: 3mA
